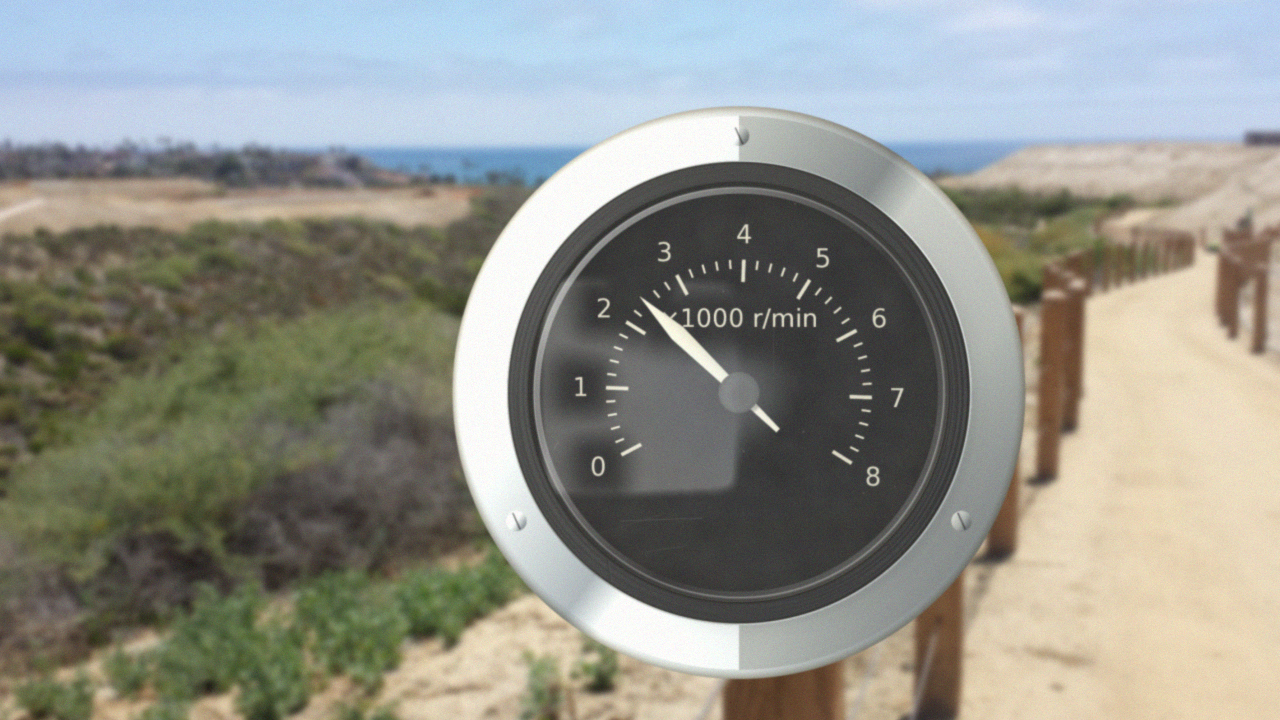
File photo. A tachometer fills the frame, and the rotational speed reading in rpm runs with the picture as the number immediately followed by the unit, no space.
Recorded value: 2400rpm
